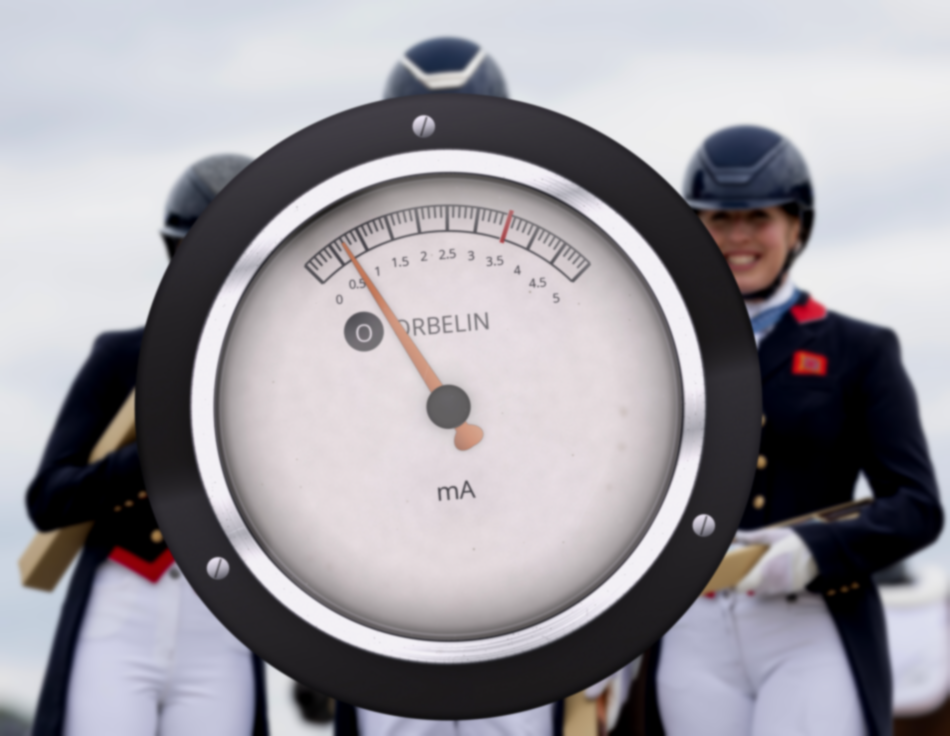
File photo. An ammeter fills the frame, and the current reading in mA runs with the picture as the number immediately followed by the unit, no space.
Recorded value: 0.7mA
